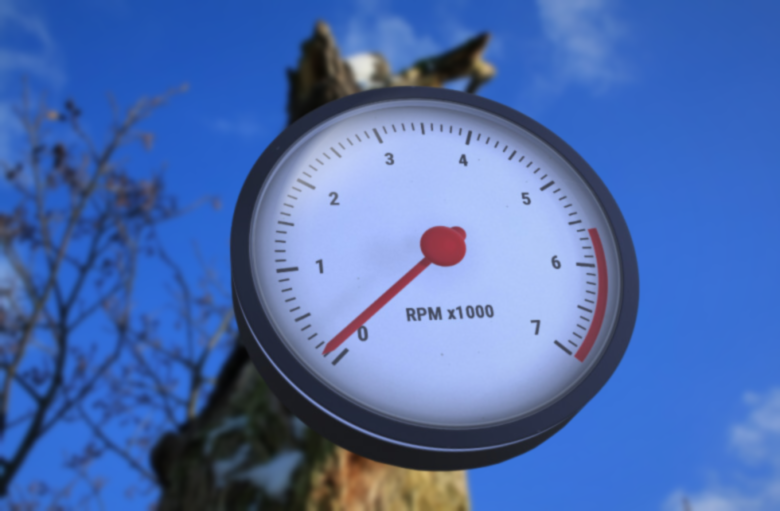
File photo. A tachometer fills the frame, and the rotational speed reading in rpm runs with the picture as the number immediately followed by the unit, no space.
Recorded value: 100rpm
